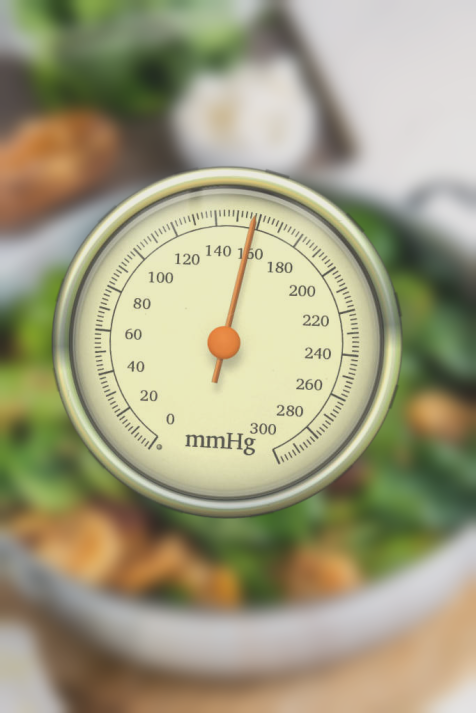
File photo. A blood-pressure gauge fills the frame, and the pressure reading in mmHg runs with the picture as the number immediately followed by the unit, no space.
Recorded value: 158mmHg
